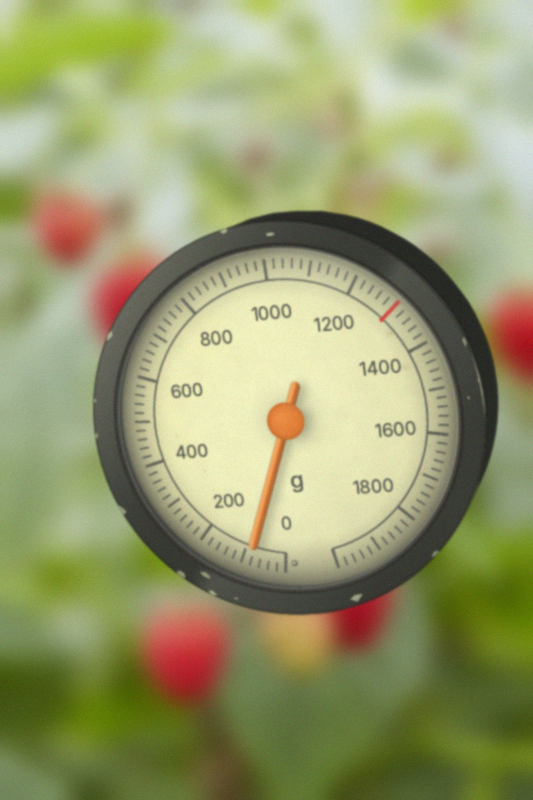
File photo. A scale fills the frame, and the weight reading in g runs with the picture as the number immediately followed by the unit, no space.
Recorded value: 80g
